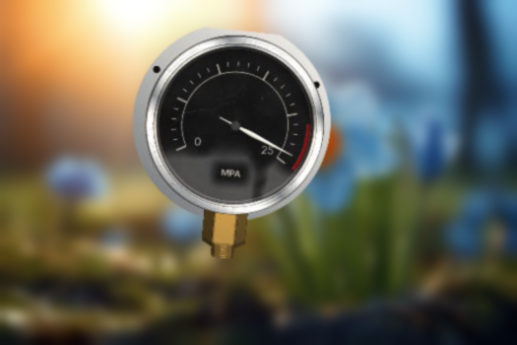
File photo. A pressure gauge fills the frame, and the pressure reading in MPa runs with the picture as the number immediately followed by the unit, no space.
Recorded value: 24MPa
